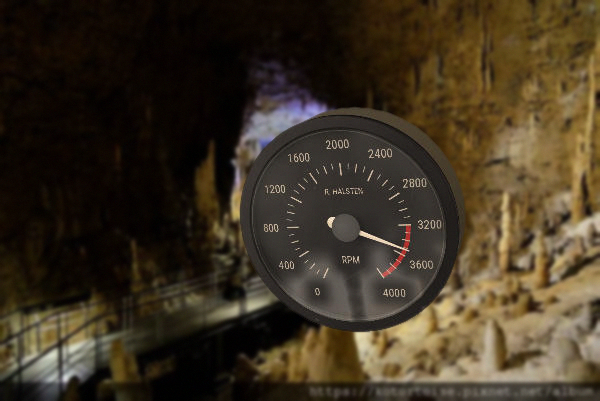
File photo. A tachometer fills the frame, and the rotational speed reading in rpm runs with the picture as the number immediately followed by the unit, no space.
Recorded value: 3500rpm
